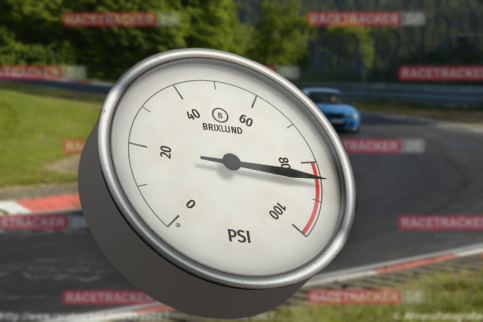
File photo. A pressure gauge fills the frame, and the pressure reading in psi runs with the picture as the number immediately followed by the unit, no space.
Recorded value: 85psi
